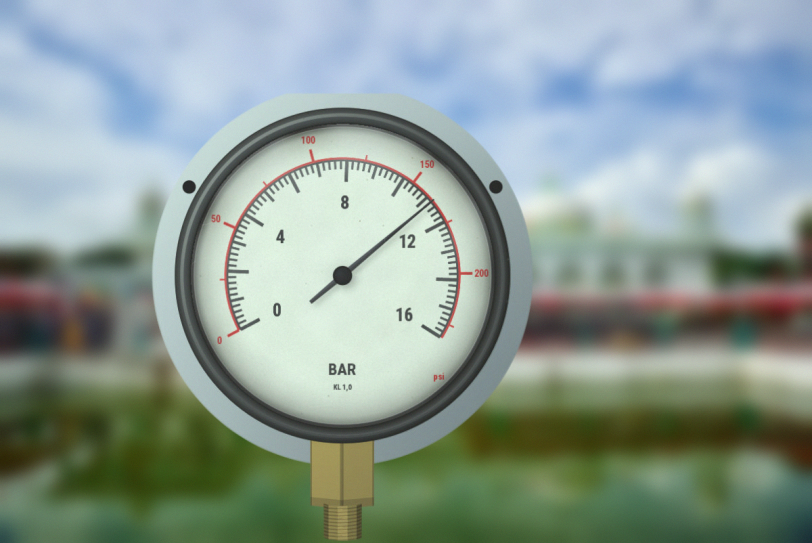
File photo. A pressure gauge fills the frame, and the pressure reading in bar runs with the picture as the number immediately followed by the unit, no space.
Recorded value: 11.2bar
